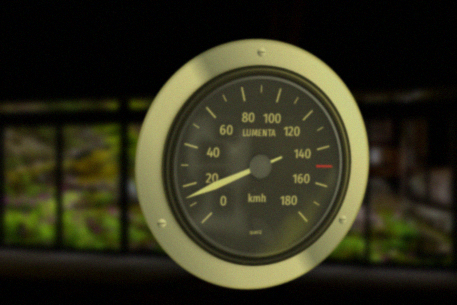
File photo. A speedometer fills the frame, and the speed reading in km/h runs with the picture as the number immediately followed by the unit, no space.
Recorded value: 15km/h
